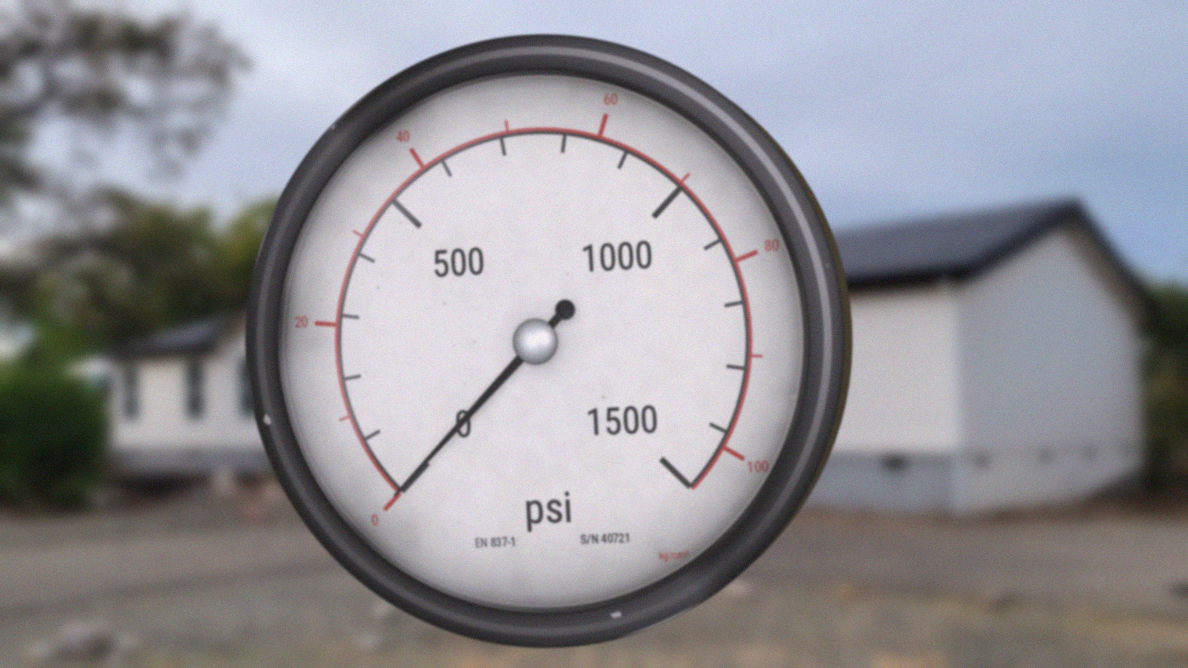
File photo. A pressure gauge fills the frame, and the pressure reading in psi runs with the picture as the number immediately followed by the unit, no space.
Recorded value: 0psi
